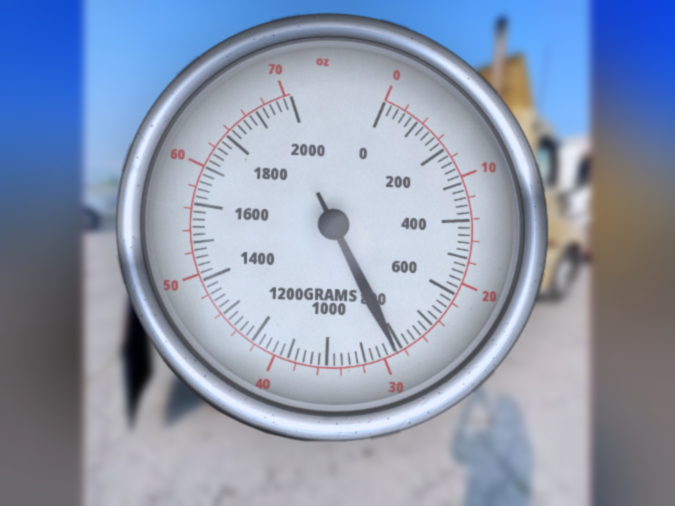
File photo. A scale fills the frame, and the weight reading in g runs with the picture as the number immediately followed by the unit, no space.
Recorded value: 820g
